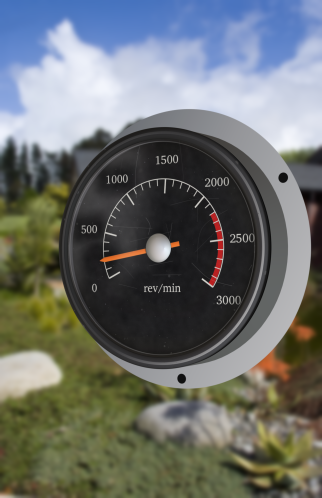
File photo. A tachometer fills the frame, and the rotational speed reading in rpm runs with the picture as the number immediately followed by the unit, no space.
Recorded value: 200rpm
